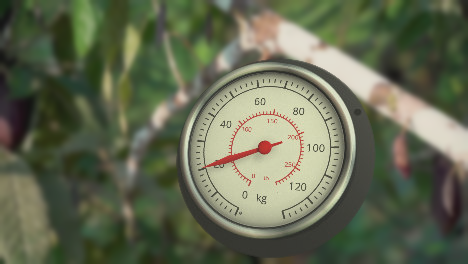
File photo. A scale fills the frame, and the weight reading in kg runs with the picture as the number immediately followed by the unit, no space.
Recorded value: 20kg
